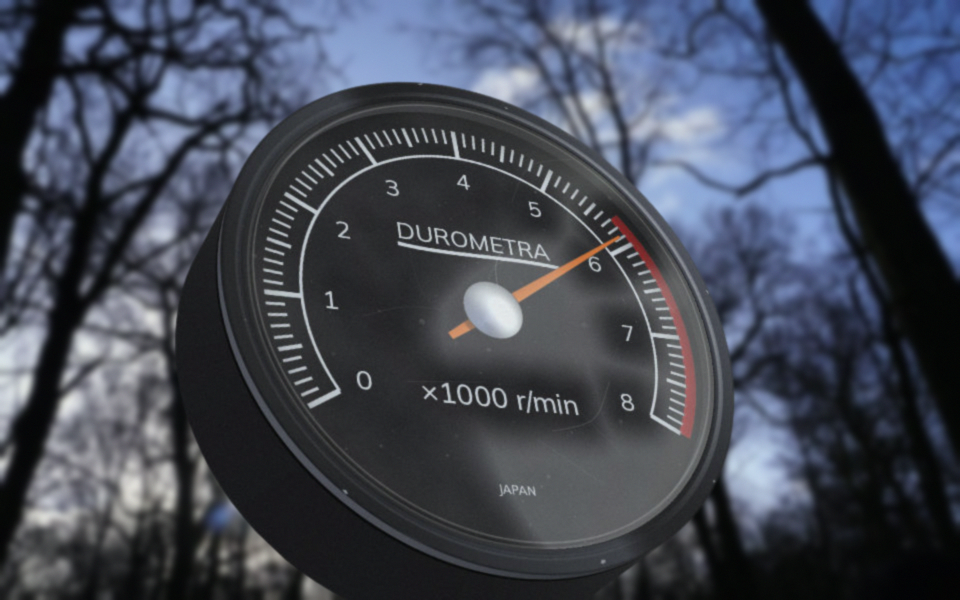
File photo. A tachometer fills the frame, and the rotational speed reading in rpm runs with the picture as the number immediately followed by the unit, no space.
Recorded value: 5900rpm
